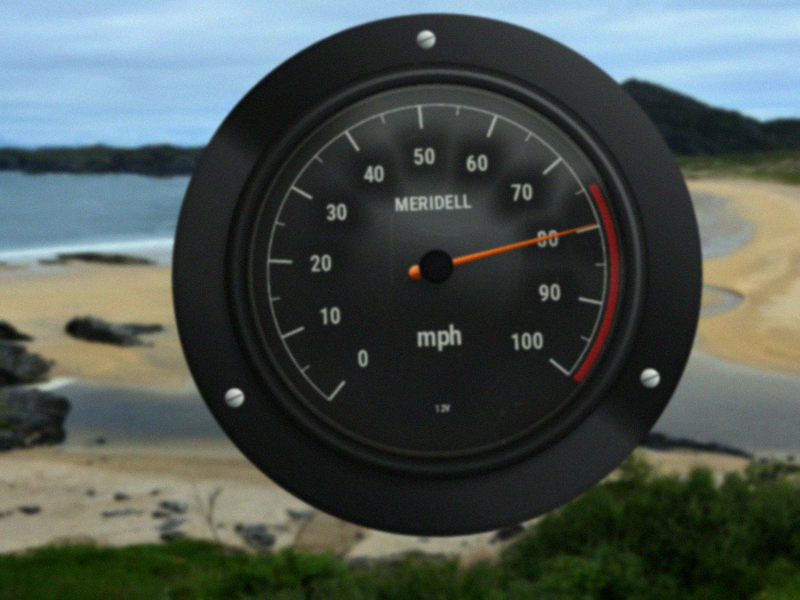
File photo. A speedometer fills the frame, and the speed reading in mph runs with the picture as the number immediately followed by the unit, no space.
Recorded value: 80mph
